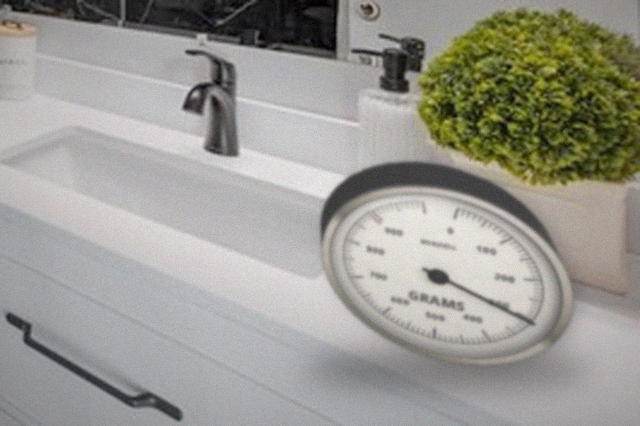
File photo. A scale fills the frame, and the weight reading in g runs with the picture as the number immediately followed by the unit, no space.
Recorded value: 300g
